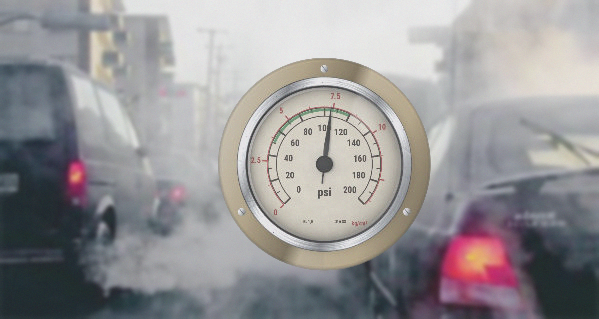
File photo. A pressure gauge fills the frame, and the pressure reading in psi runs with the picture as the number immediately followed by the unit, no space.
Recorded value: 105psi
